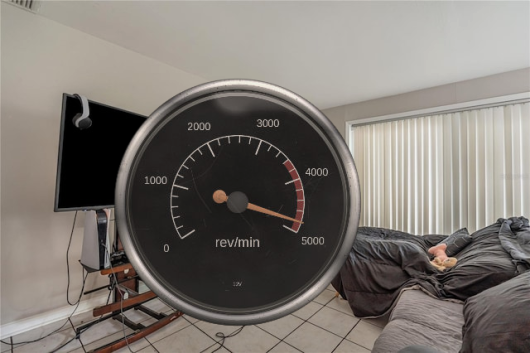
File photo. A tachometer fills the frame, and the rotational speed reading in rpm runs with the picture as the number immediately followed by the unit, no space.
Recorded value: 4800rpm
